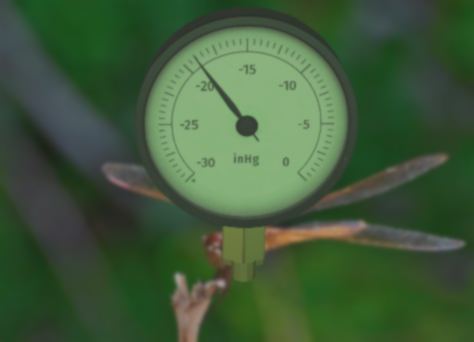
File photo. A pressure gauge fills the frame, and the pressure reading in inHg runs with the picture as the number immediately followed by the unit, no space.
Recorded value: -19inHg
